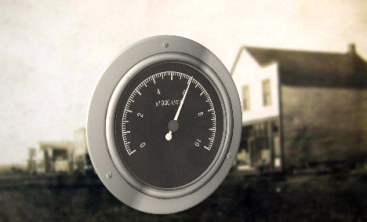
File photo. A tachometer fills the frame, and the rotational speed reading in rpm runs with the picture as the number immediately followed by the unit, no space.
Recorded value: 6000rpm
